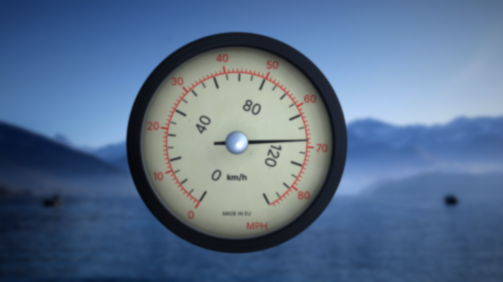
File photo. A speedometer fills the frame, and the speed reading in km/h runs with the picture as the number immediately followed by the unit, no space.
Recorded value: 110km/h
